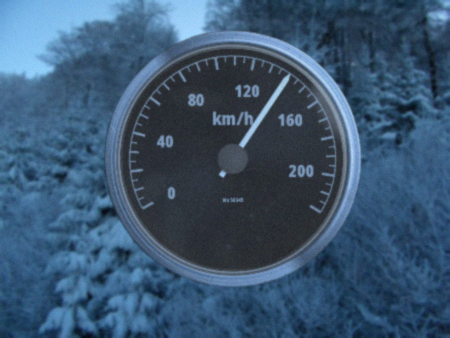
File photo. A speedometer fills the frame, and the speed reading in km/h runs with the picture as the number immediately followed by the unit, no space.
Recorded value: 140km/h
